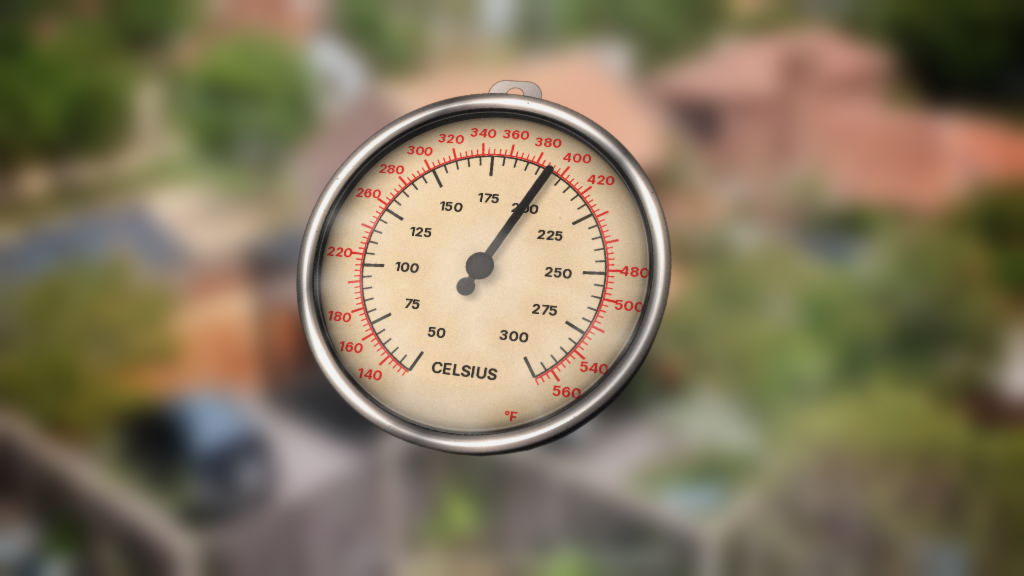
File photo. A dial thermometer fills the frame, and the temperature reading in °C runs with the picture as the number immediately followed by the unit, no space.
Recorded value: 200°C
